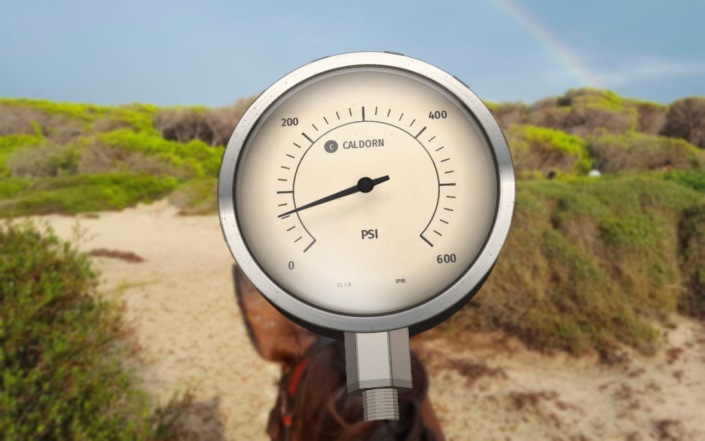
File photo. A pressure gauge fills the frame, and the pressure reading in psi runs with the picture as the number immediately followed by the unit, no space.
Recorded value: 60psi
